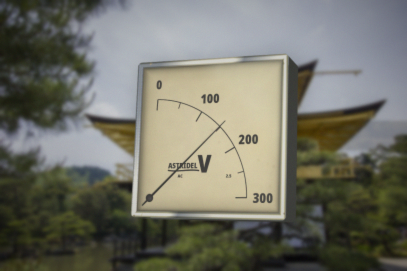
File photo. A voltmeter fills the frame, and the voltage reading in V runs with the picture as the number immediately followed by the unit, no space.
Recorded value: 150V
